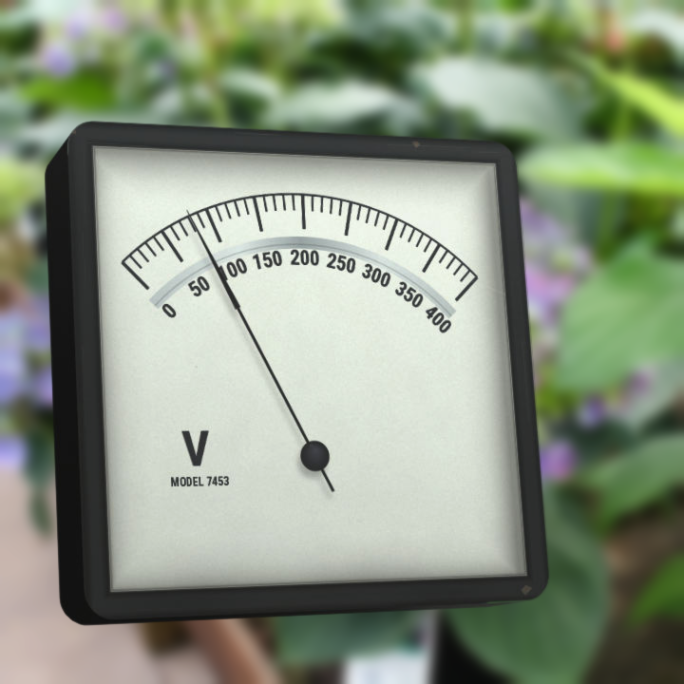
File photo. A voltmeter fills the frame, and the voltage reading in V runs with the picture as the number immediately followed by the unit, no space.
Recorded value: 80V
